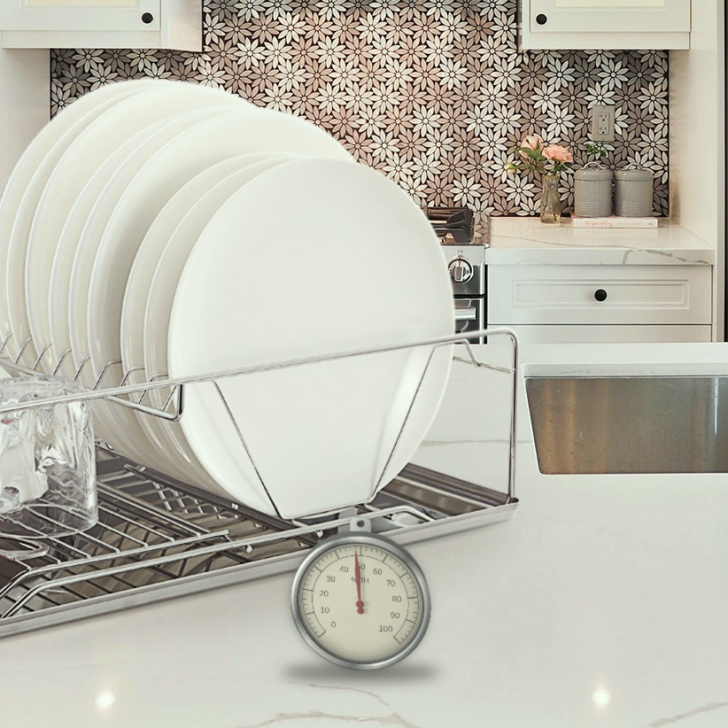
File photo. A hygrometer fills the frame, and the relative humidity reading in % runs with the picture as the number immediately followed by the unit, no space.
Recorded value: 48%
